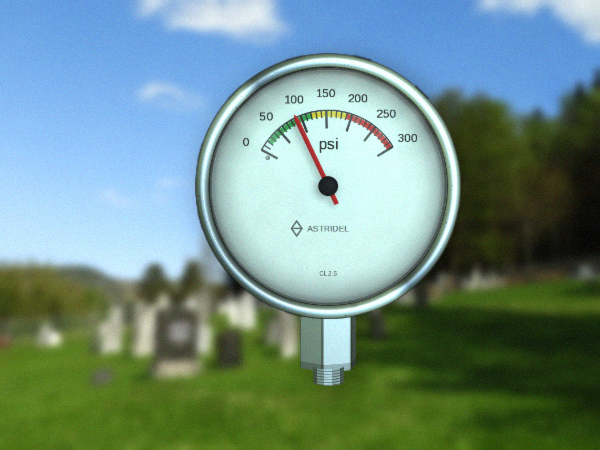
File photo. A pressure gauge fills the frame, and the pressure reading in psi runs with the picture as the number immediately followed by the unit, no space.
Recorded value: 90psi
